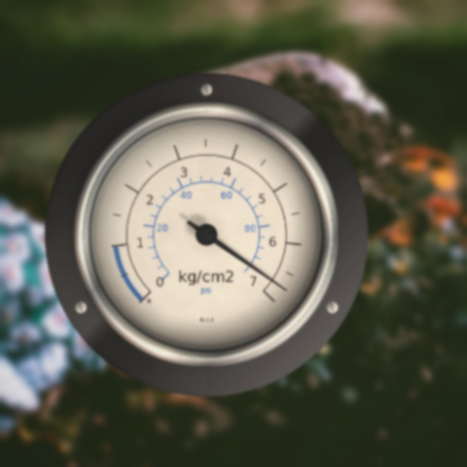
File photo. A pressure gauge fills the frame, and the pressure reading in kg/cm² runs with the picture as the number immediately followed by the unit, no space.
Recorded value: 6.75kg/cm²
